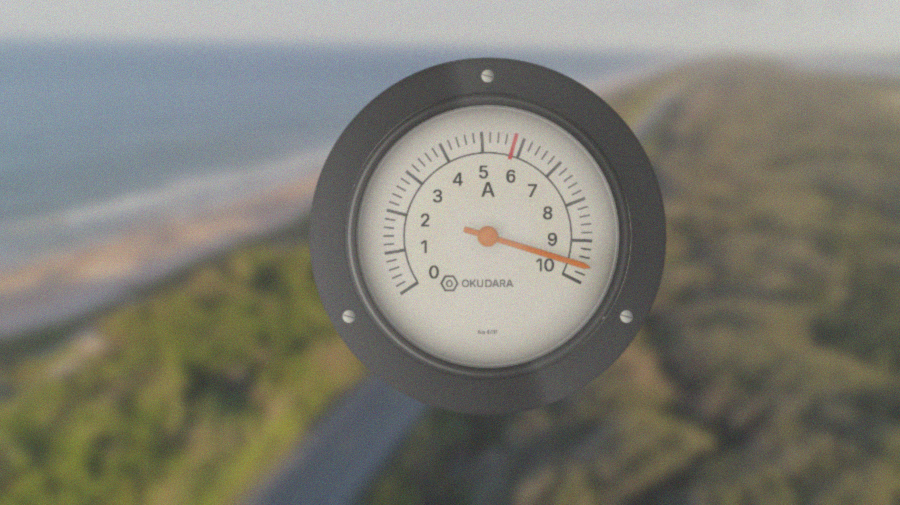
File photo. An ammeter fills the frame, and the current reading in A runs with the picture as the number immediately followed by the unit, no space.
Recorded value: 9.6A
